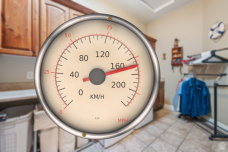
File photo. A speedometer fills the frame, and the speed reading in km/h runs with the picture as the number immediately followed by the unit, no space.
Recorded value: 170km/h
